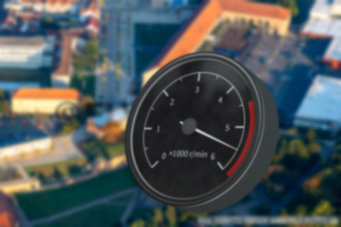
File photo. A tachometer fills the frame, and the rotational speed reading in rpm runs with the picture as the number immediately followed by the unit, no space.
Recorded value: 5500rpm
